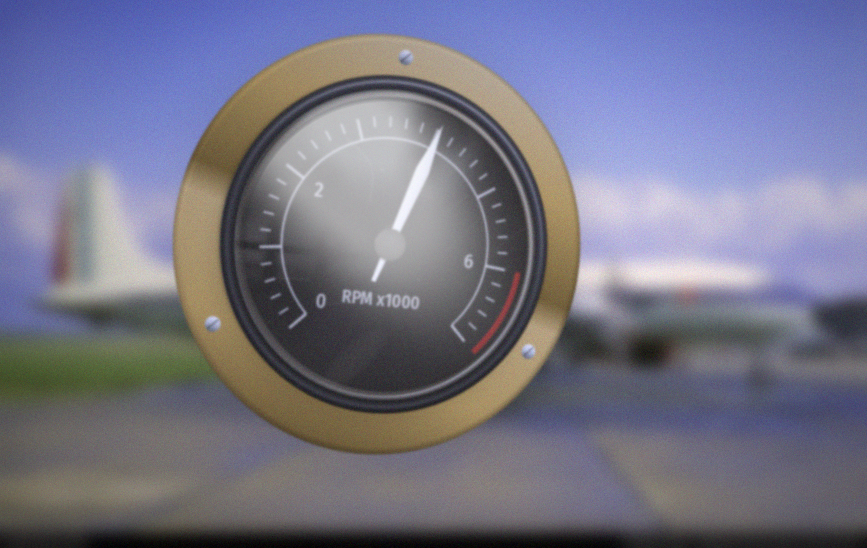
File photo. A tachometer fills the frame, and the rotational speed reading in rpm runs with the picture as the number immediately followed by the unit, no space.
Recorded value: 4000rpm
